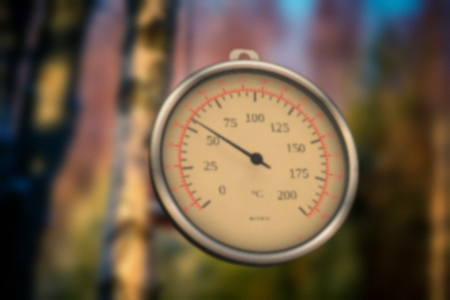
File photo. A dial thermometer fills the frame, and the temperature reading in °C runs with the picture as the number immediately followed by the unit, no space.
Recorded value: 55°C
